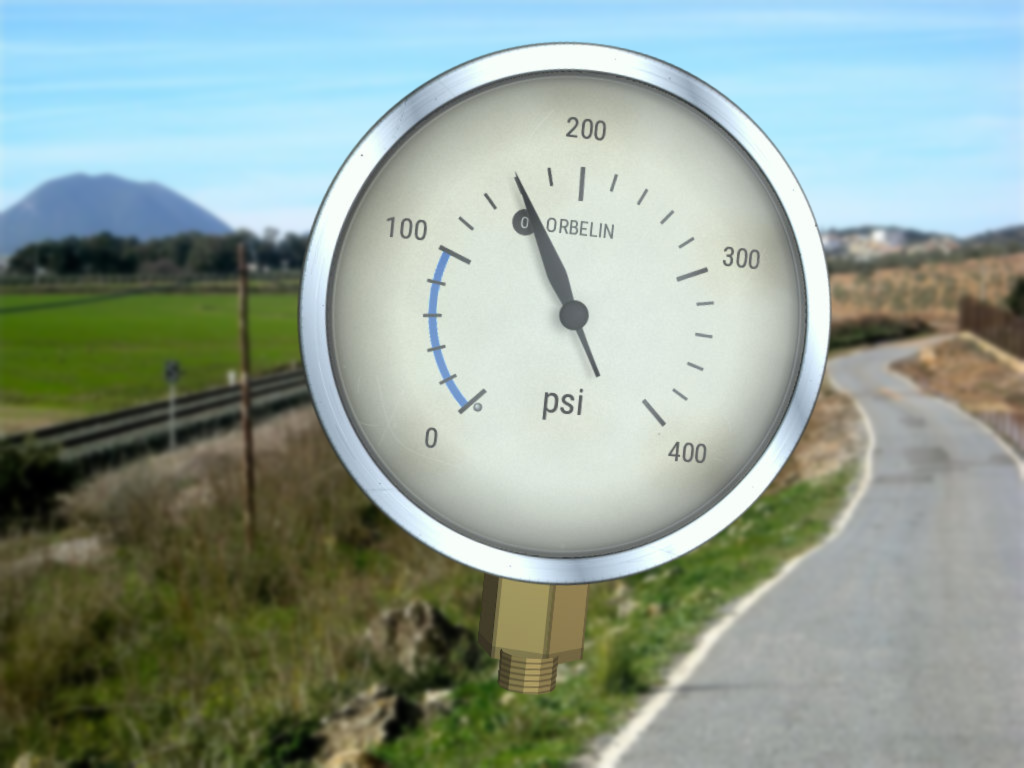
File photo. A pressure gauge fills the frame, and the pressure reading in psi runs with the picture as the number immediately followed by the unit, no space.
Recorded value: 160psi
